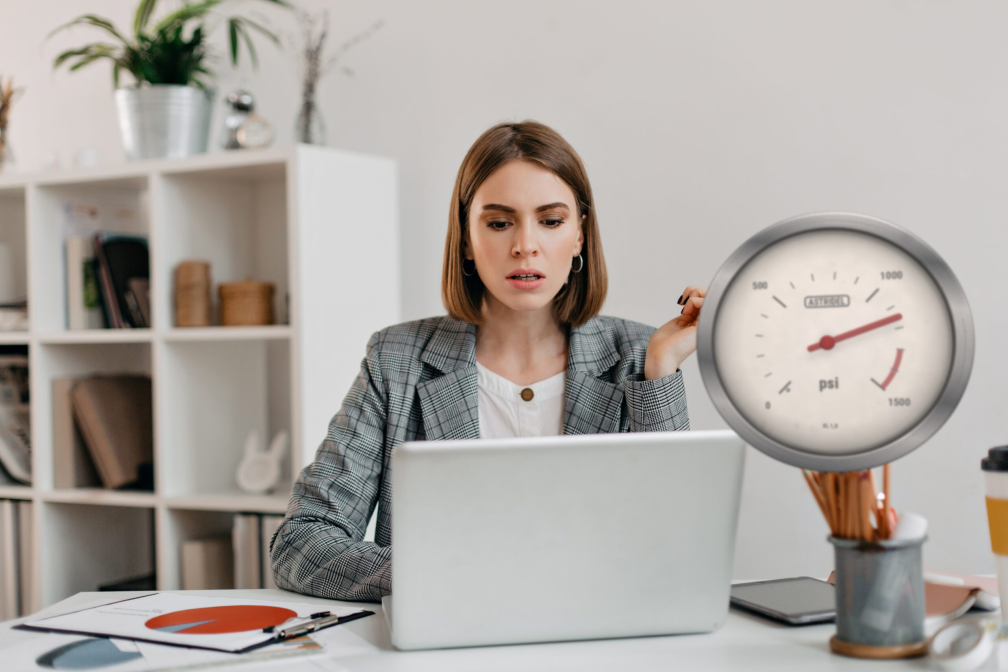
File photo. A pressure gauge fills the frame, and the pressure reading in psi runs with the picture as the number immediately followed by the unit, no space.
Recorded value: 1150psi
